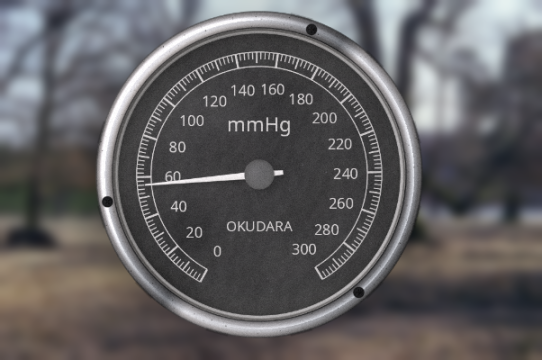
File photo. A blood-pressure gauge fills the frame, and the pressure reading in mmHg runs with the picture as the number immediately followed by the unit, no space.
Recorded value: 56mmHg
